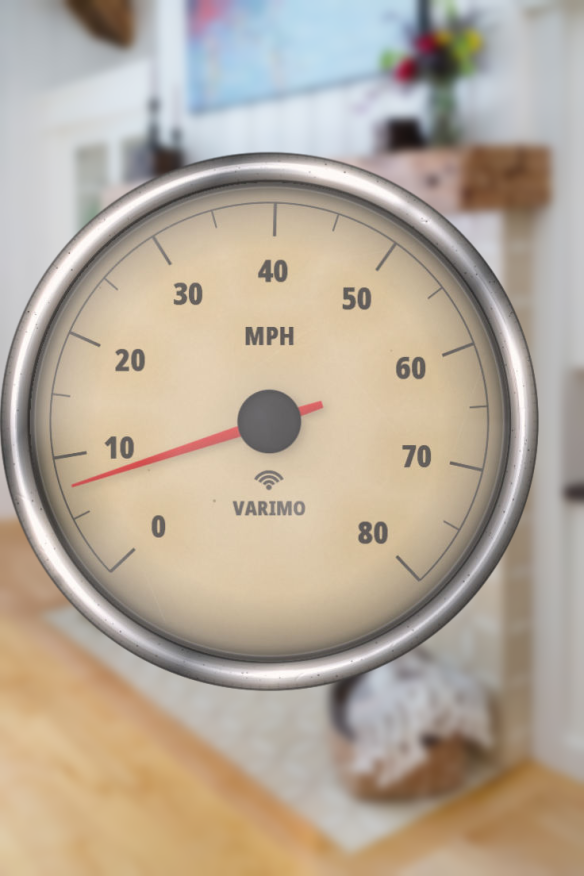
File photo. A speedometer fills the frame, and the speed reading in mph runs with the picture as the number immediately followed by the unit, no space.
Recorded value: 7.5mph
